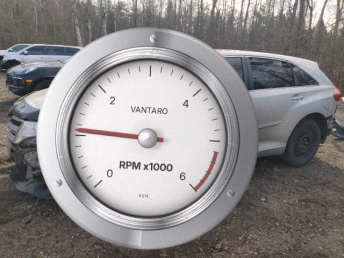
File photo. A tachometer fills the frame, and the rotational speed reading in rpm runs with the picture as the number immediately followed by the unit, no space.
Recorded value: 1100rpm
